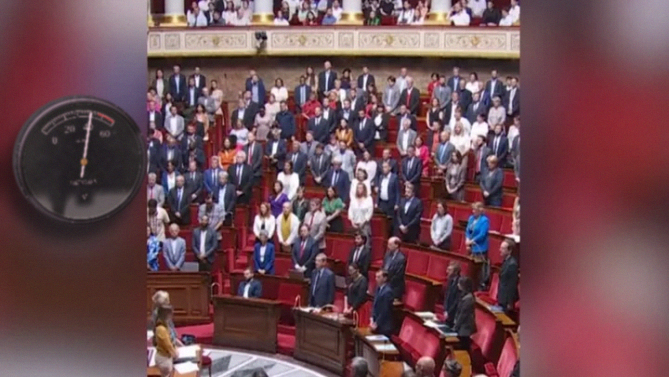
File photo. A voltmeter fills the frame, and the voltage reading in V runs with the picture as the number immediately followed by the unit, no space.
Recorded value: 40V
